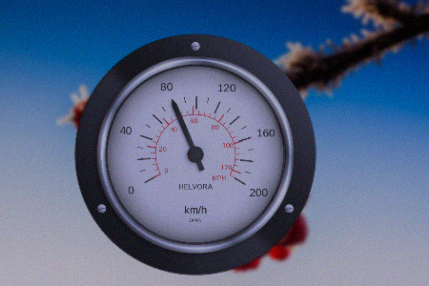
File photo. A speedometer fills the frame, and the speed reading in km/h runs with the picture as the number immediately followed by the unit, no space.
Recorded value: 80km/h
